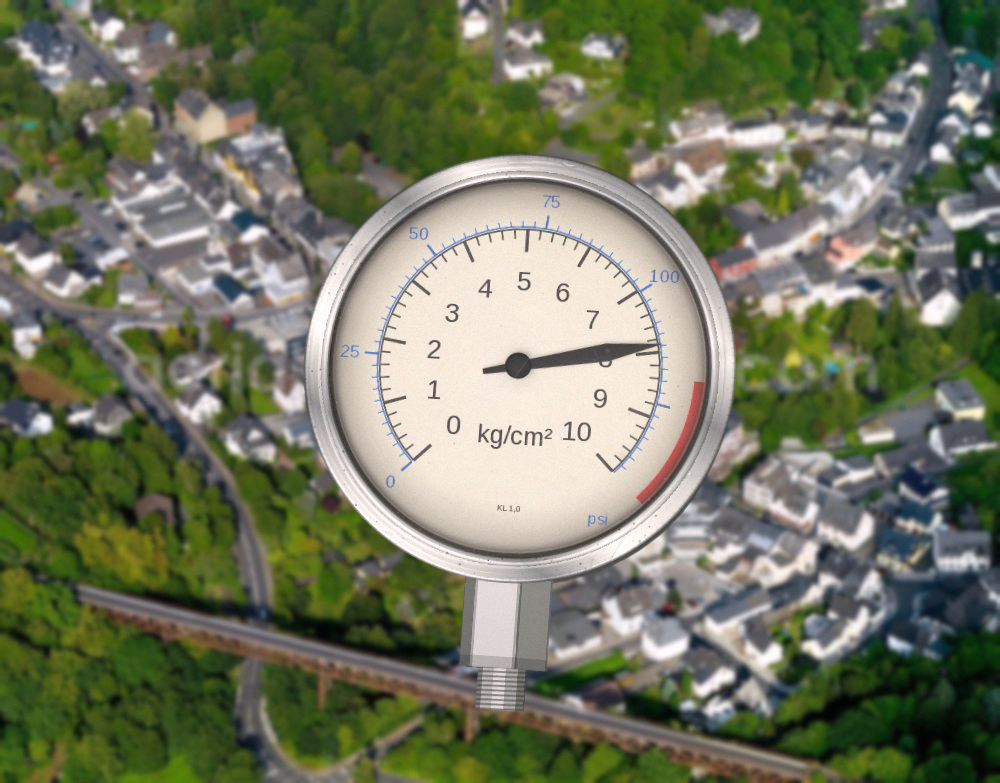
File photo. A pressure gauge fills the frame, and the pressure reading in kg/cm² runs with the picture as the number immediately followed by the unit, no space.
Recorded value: 7.9kg/cm²
